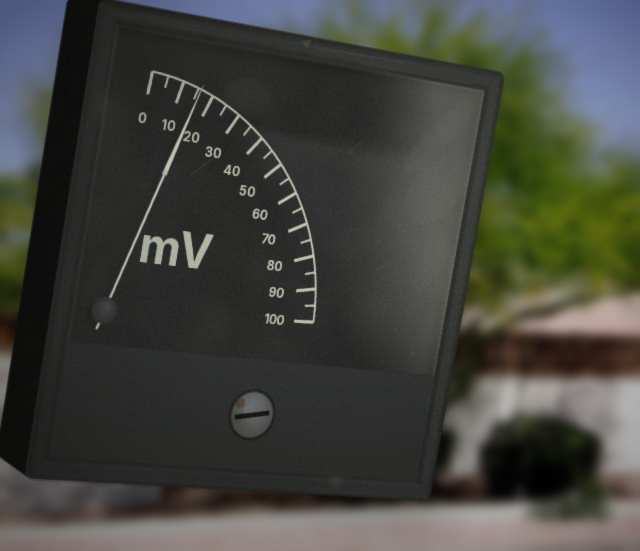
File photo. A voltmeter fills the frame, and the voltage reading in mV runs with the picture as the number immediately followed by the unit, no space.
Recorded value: 15mV
